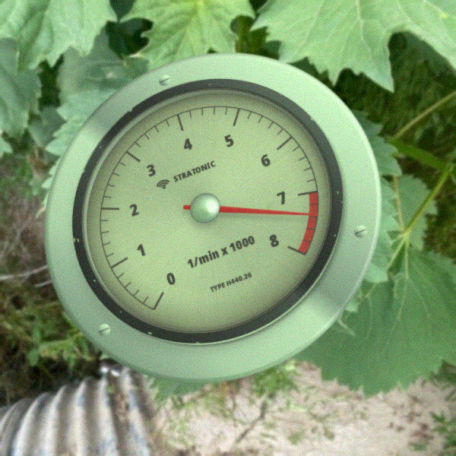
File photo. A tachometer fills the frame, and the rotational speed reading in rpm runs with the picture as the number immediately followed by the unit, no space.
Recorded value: 7400rpm
